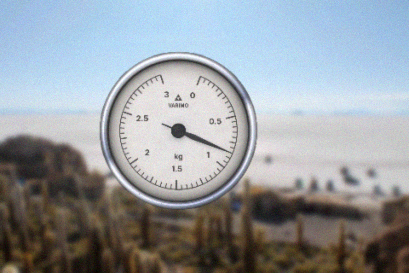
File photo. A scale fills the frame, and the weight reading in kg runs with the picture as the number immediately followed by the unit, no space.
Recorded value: 0.85kg
